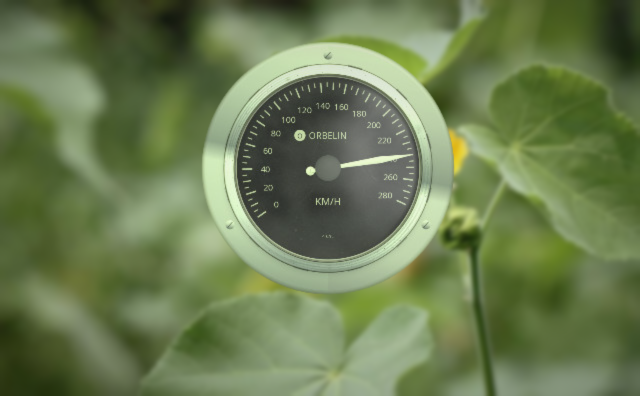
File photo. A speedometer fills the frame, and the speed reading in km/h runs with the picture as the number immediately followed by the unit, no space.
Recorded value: 240km/h
